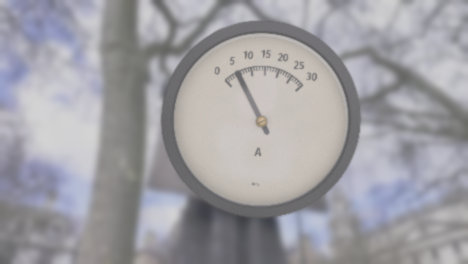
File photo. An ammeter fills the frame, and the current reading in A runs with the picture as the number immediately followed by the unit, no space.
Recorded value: 5A
